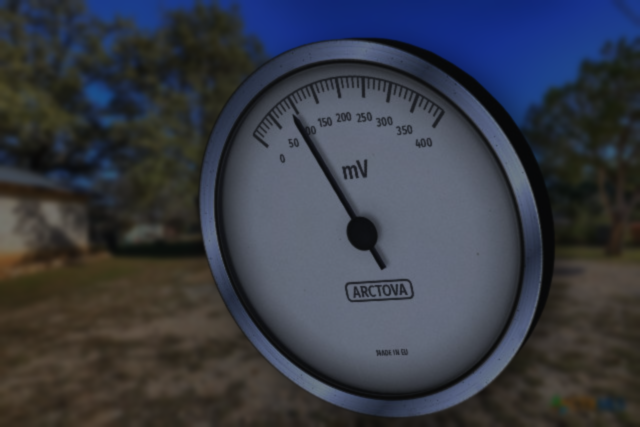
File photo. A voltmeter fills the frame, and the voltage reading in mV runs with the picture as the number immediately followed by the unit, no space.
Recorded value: 100mV
